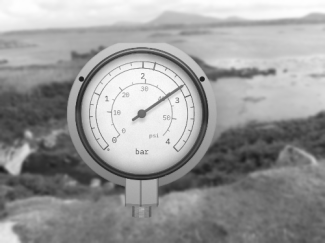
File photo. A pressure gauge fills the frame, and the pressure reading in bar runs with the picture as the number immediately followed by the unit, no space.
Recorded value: 2.8bar
